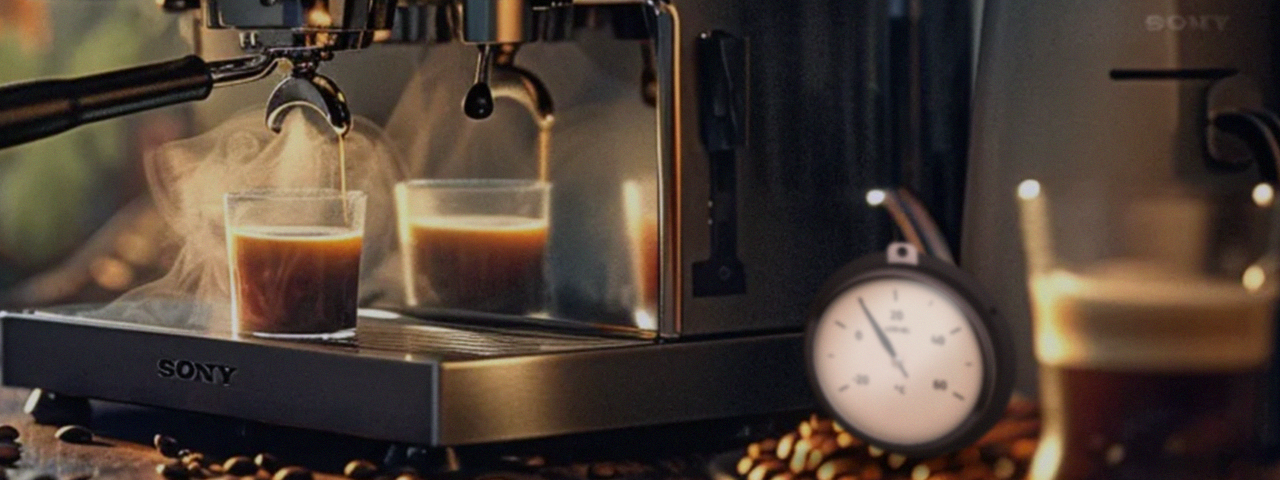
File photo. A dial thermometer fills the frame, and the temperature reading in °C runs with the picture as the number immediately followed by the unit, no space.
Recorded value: 10°C
